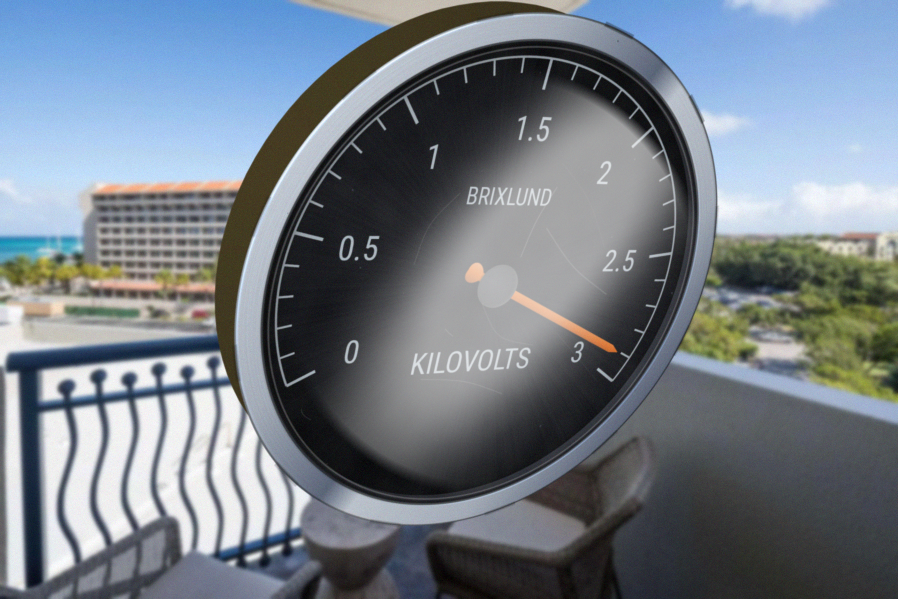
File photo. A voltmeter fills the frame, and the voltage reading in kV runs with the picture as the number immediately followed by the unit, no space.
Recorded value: 2.9kV
